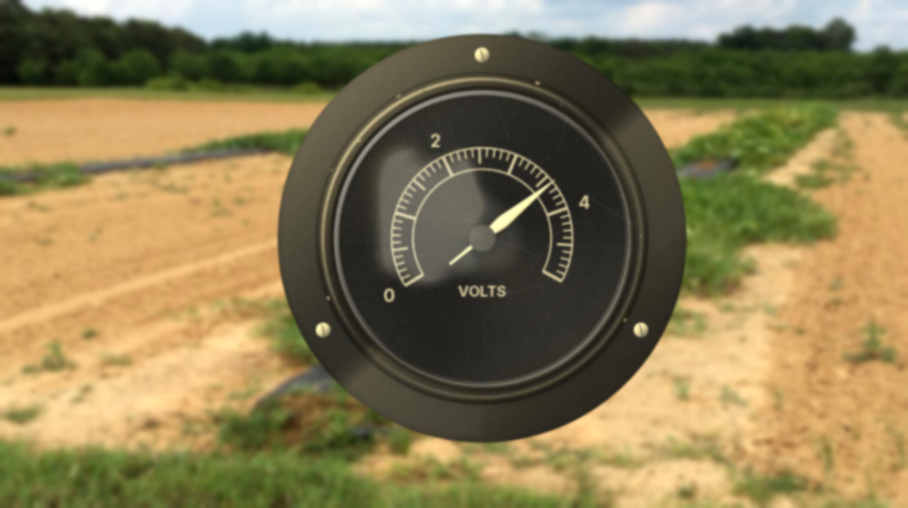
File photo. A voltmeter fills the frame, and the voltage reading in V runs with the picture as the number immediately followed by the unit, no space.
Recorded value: 3.6V
